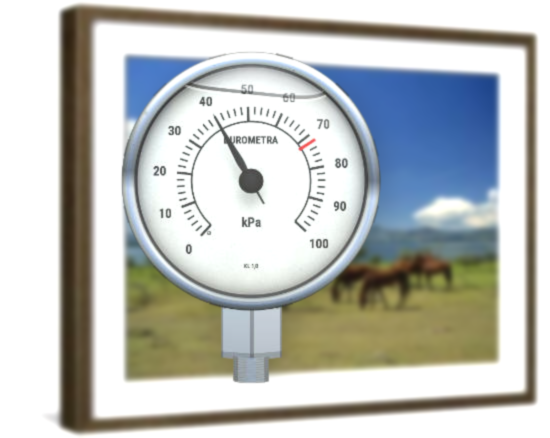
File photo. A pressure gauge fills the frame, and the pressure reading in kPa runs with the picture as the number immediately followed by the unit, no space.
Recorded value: 40kPa
